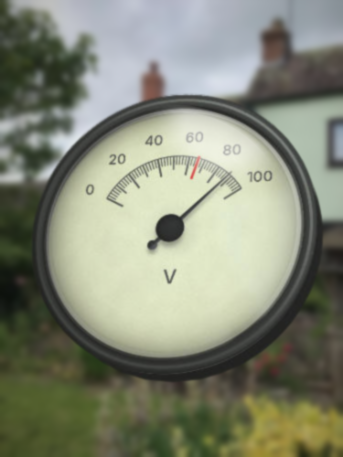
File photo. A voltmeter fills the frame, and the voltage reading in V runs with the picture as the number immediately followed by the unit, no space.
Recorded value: 90V
